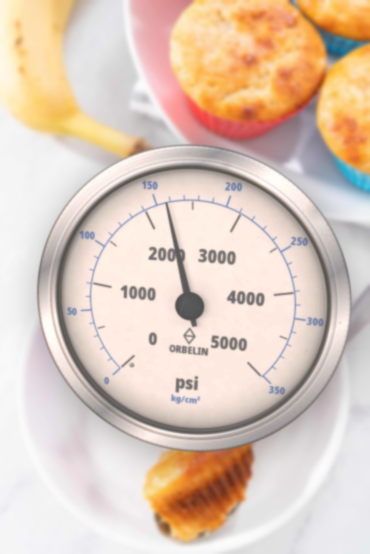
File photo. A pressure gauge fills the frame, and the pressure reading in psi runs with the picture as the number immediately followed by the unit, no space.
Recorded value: 2250psi
